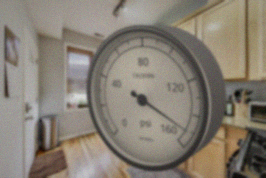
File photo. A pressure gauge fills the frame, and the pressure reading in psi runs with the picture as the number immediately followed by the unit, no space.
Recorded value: 150psi
